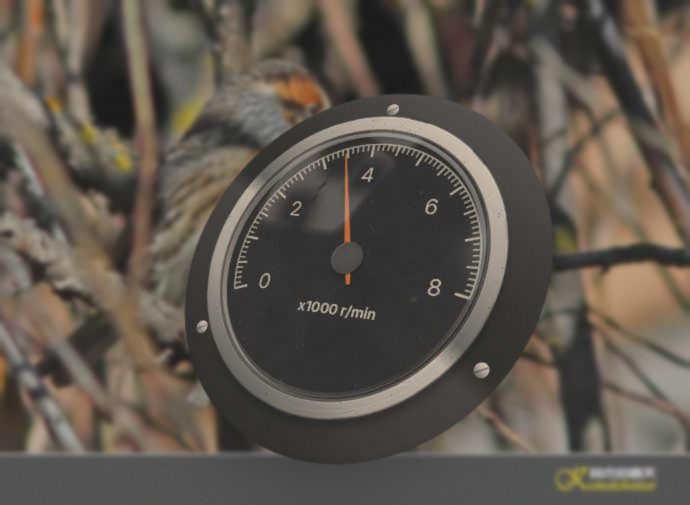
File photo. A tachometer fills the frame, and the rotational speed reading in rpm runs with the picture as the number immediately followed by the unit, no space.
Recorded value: 3500rpm
